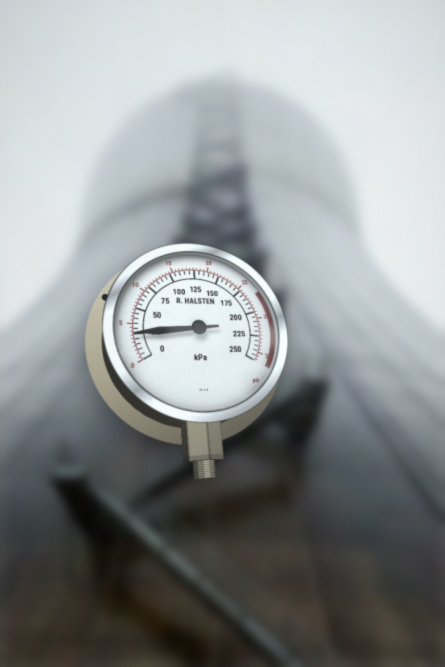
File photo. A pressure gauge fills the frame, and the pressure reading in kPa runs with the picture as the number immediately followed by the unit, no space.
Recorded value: 25kPa
